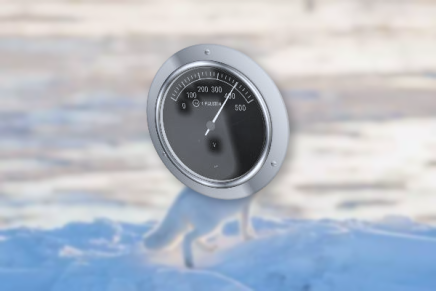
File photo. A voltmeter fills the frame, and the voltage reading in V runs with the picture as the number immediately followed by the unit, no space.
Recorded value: 400V
